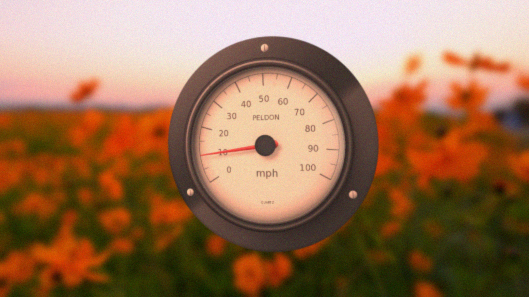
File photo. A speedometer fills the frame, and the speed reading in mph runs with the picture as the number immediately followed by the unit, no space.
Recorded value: 10mph
